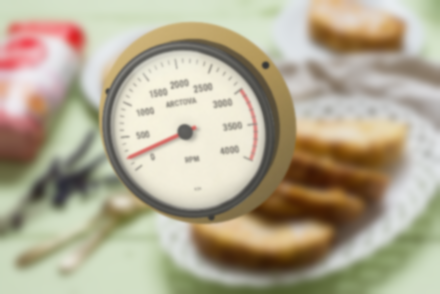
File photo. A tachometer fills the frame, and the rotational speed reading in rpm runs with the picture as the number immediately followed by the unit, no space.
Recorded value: 200rpm
